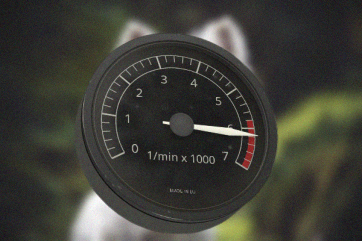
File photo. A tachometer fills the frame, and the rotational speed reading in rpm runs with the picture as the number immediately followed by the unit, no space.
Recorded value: 6200rpm
